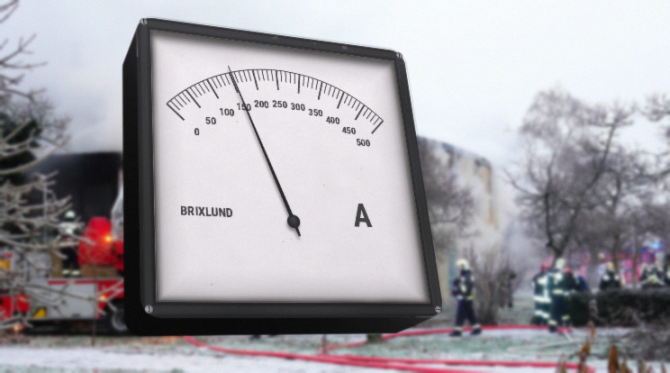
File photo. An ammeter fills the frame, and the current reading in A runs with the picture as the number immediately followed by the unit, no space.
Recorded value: 150A
